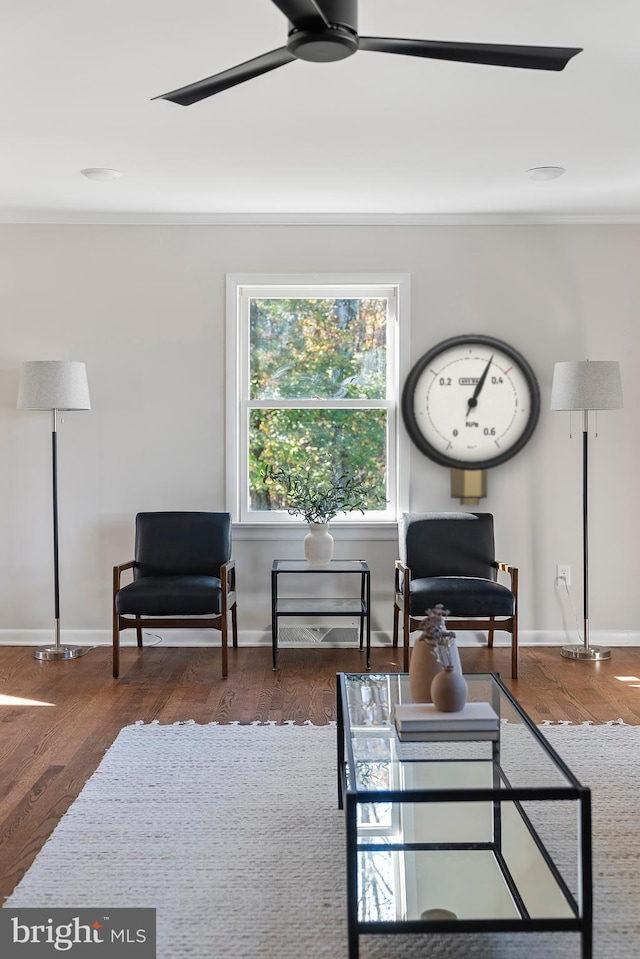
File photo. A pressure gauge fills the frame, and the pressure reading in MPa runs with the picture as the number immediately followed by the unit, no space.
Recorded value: 0.35MPa
